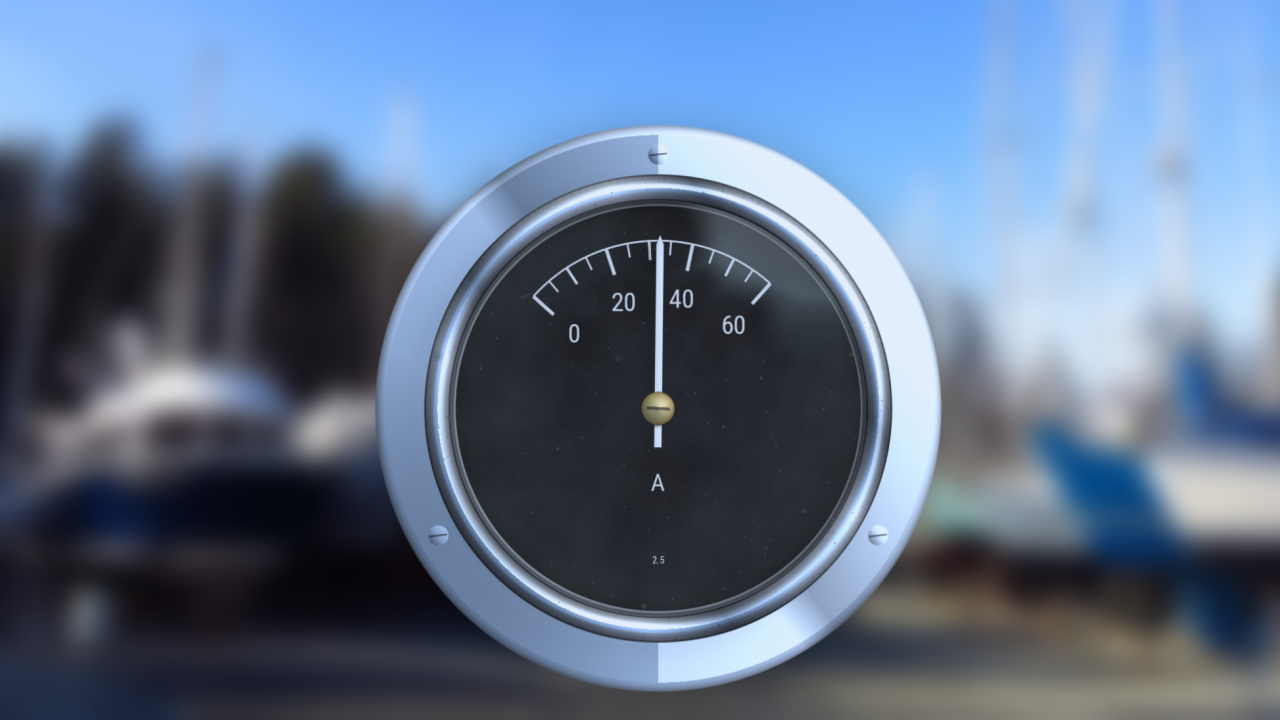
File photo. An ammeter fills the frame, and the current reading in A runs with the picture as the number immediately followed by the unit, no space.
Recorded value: 32.5A
